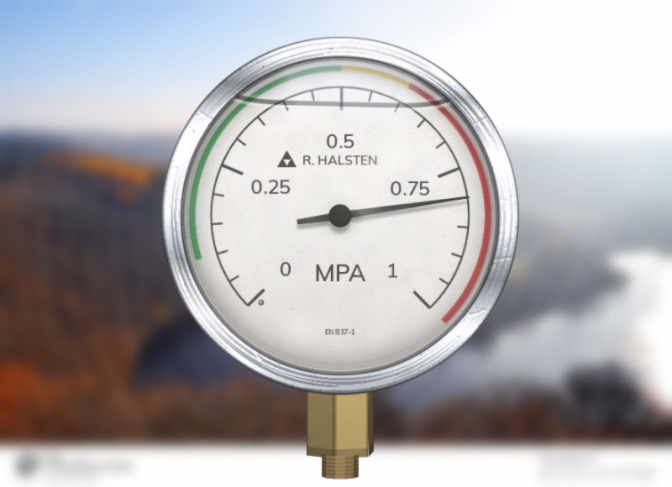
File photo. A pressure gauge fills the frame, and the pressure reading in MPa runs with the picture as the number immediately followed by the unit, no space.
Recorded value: 0.8MPa
